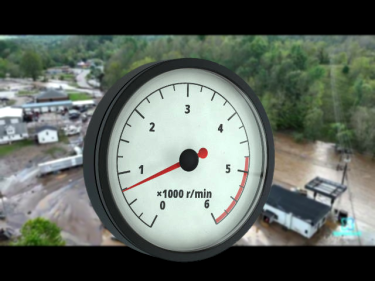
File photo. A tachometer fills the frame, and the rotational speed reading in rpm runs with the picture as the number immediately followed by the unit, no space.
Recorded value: 750rpm
